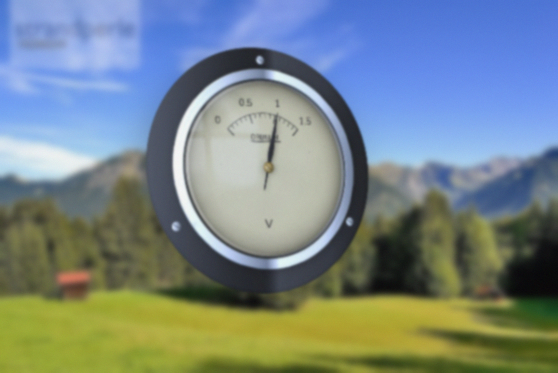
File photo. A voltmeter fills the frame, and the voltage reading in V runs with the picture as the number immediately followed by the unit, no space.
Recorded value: 1V
